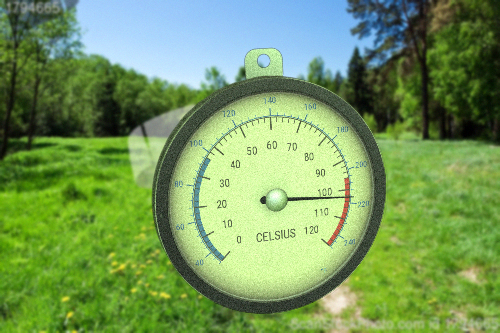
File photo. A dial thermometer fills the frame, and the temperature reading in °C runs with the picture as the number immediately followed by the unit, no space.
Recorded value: 102°C
